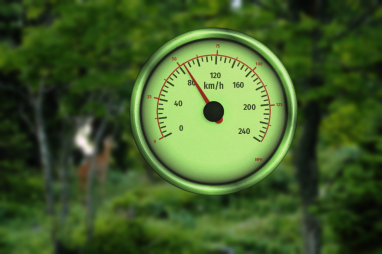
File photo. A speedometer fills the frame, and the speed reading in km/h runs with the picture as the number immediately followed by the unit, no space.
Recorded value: 85km/h
